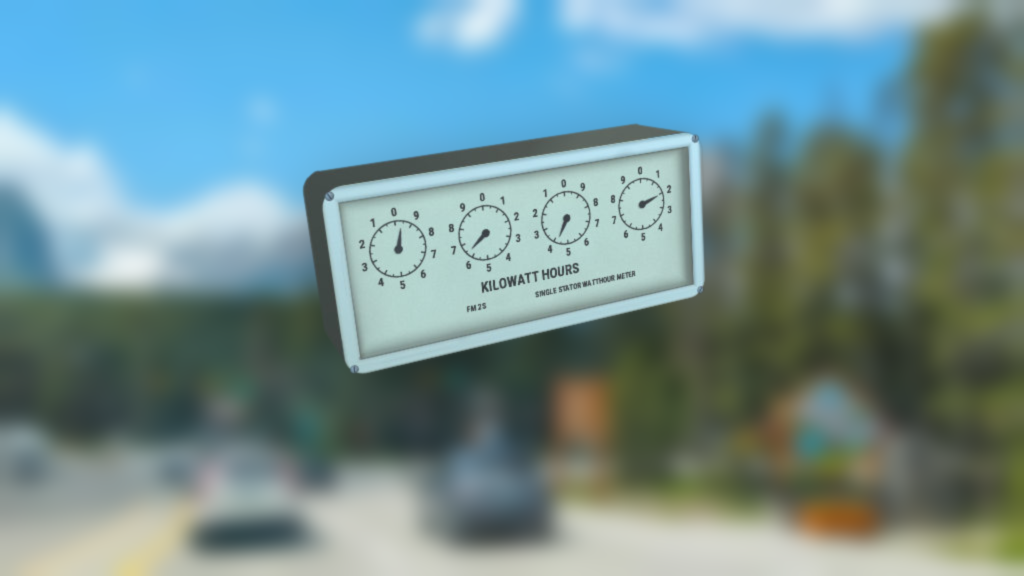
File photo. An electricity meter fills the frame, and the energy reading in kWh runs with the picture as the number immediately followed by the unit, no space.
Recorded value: 9642kWh
